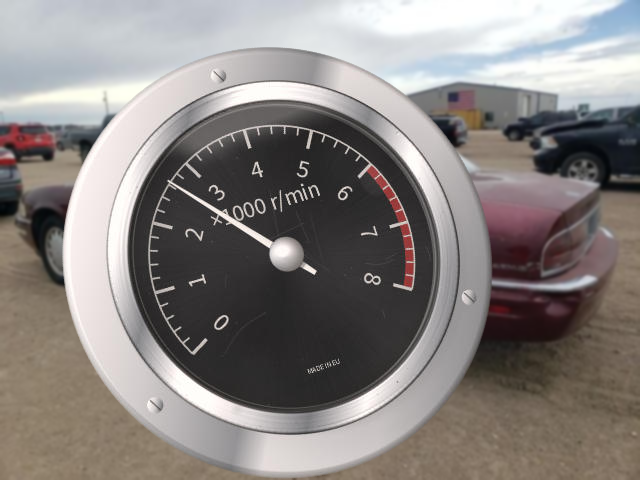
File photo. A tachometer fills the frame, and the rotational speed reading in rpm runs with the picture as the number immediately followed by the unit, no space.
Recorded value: 2600rpm
